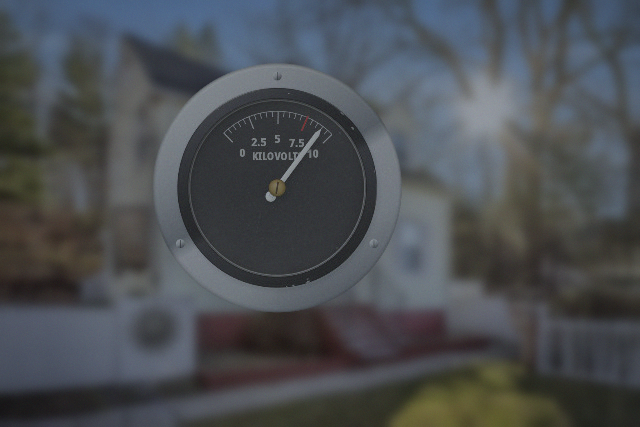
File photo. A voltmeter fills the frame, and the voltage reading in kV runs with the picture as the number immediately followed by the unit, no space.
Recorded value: 9kV
